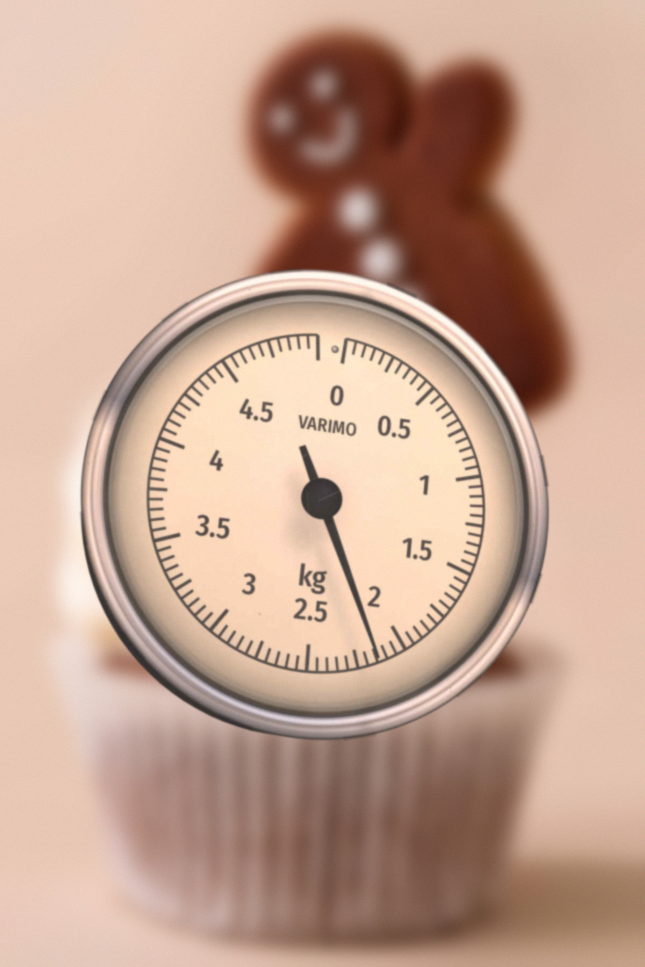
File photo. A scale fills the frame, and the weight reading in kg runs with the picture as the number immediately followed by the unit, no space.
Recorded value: 2.15kg
